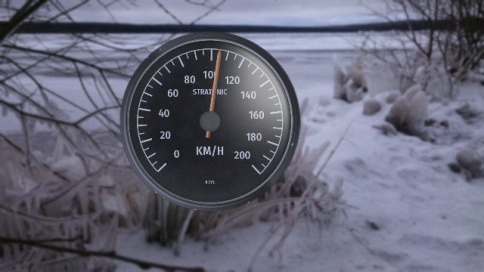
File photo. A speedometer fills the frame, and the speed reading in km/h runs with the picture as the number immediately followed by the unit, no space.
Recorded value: 105km/h
